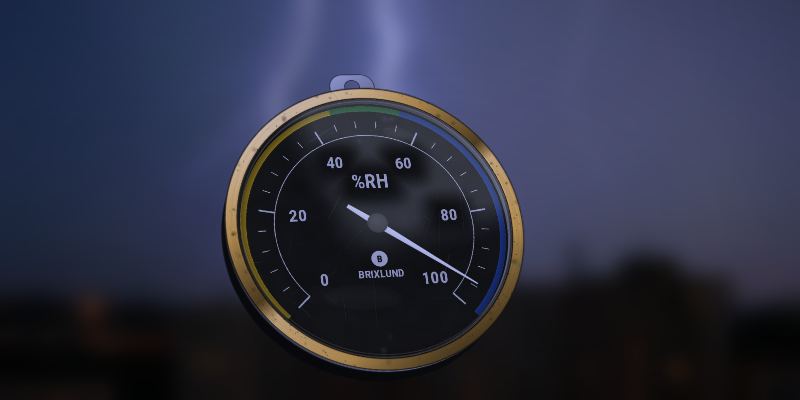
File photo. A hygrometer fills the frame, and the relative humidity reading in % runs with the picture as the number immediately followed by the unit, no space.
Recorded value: 96%
